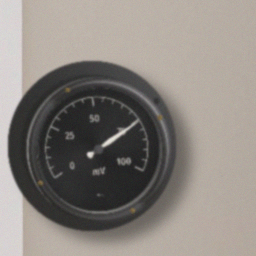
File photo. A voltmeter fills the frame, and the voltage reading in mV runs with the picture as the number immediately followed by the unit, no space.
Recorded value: 75mV
